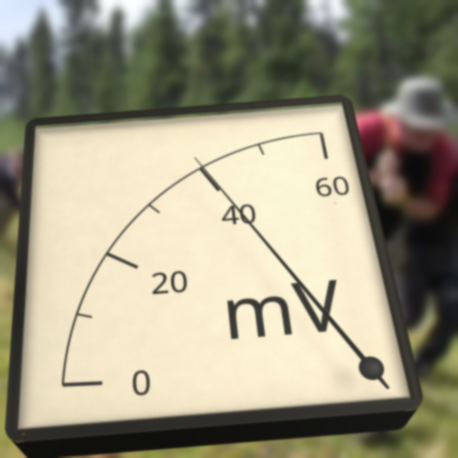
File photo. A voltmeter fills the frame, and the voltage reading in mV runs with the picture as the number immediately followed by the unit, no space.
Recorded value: 40mV
